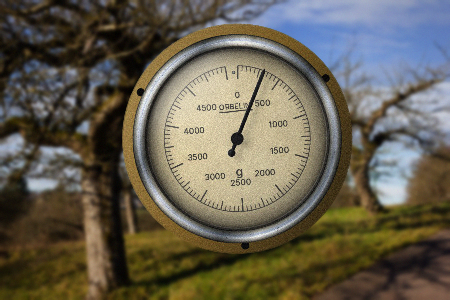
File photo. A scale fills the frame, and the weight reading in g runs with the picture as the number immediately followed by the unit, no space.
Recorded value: 300g
